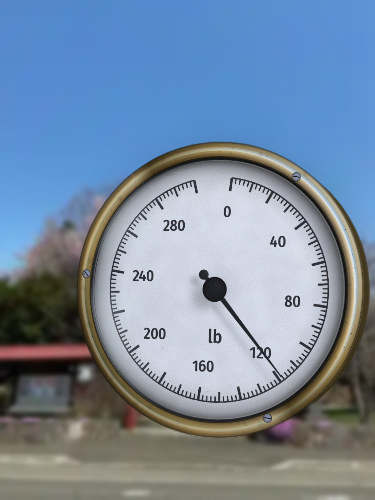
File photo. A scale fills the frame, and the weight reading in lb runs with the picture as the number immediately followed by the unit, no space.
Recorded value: 118lb
